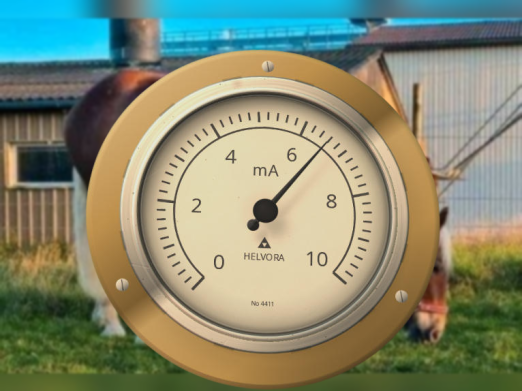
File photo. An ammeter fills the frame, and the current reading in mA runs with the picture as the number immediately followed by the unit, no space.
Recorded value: 6.6mA
